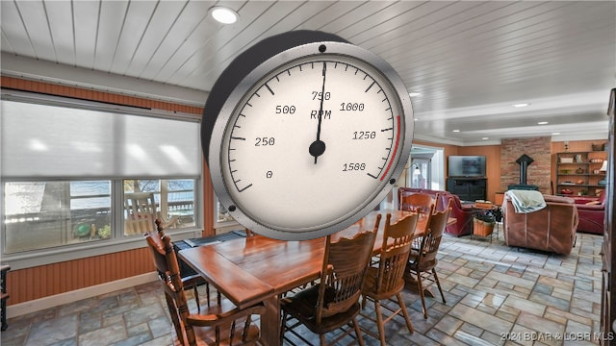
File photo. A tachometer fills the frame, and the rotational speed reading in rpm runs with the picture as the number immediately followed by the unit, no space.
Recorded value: 750rpm
